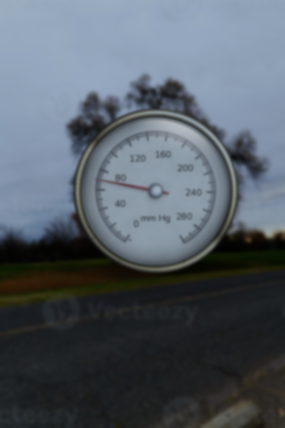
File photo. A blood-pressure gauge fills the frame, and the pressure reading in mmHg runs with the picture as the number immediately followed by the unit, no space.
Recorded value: 70mmHg
